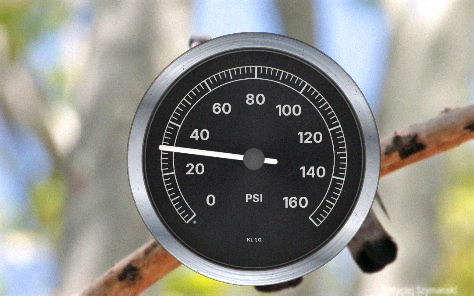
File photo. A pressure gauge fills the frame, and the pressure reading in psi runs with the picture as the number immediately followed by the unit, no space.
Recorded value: 30psi
